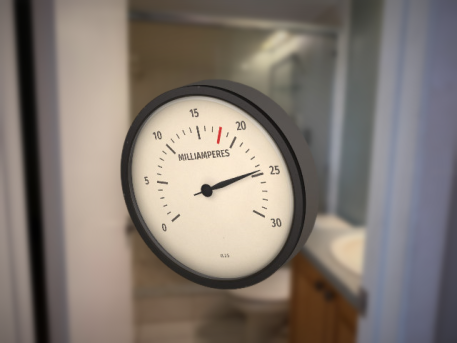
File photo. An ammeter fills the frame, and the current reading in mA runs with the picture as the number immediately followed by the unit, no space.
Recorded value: 24.5mA
